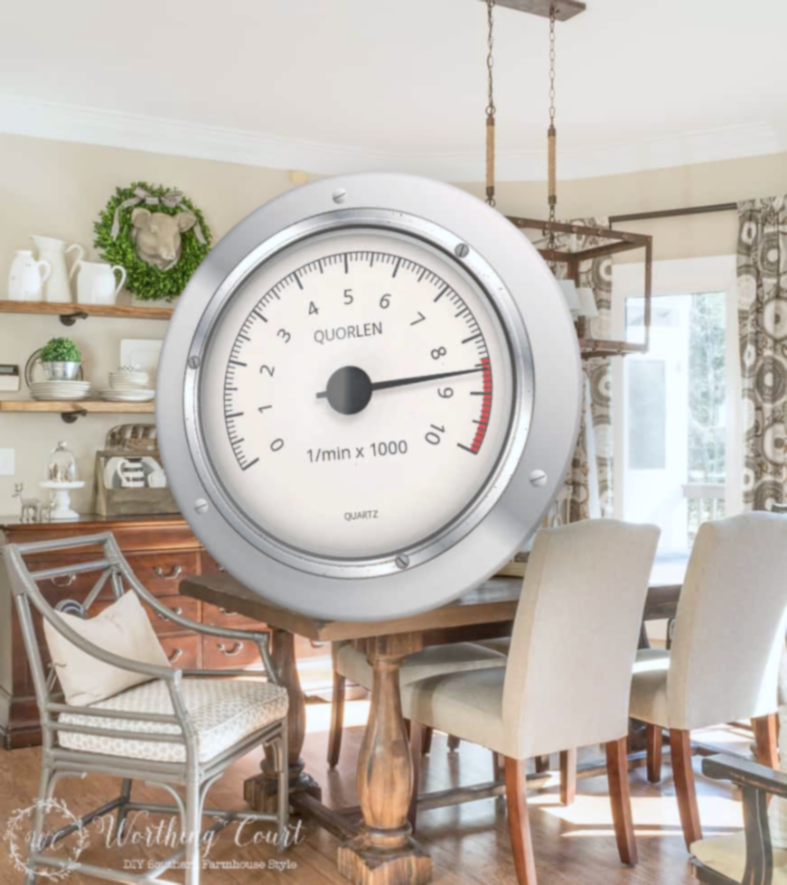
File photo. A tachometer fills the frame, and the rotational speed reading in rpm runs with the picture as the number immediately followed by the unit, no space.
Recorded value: 8600rpm
